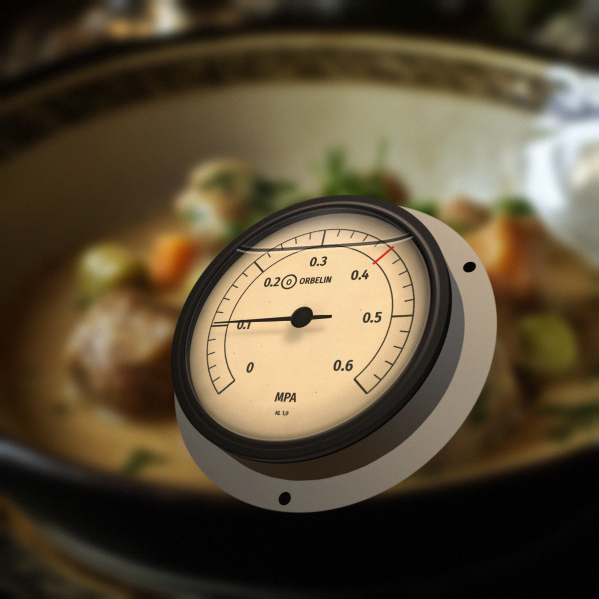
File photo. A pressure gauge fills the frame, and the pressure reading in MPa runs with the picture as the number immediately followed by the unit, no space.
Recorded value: 0.1MPa
